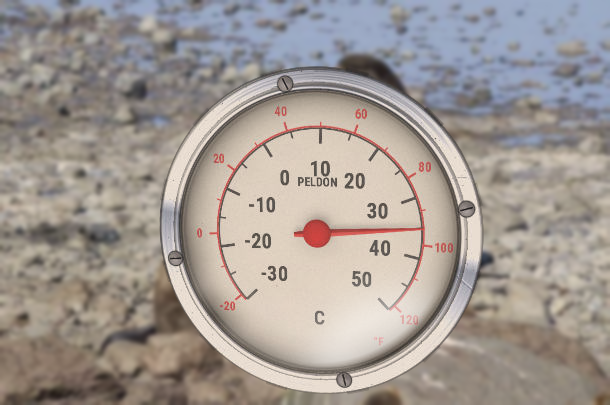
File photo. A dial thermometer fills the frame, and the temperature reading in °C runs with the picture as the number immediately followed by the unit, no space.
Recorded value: 35°C
